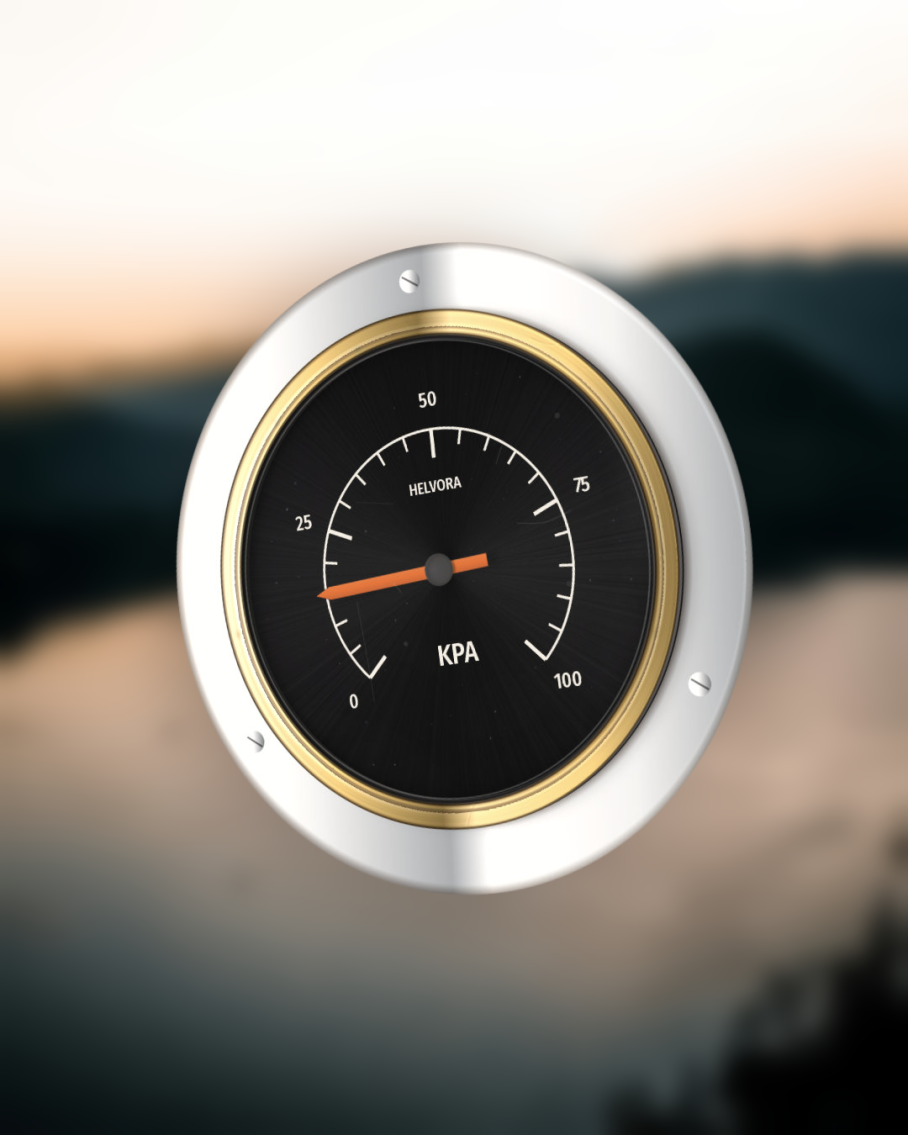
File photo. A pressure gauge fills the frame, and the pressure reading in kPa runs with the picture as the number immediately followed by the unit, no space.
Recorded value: 15kPa
